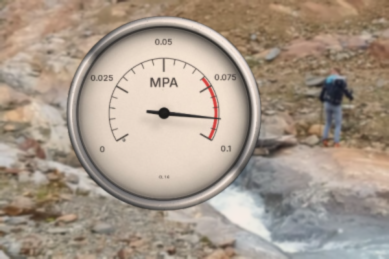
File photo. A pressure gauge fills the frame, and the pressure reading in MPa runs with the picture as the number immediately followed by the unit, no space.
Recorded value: 0.09MPa
